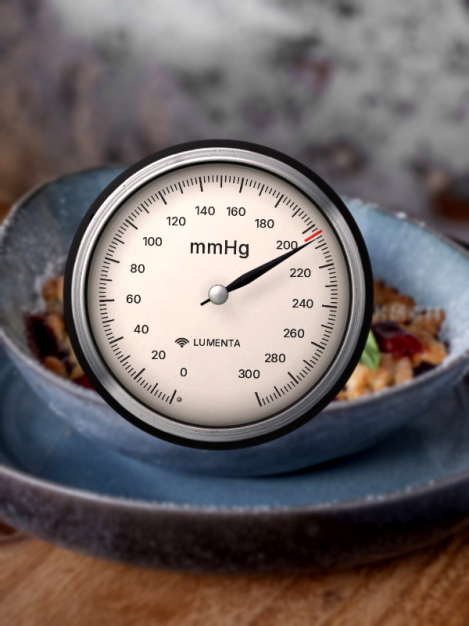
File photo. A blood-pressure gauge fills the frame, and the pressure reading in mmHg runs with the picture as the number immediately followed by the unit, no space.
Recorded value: 206mmHg
